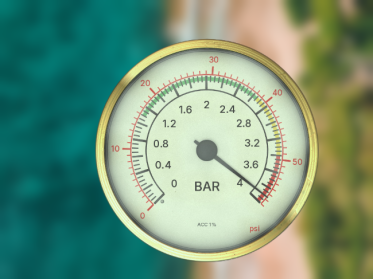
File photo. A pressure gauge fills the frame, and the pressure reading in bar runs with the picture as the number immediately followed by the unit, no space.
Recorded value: 3.9bar
